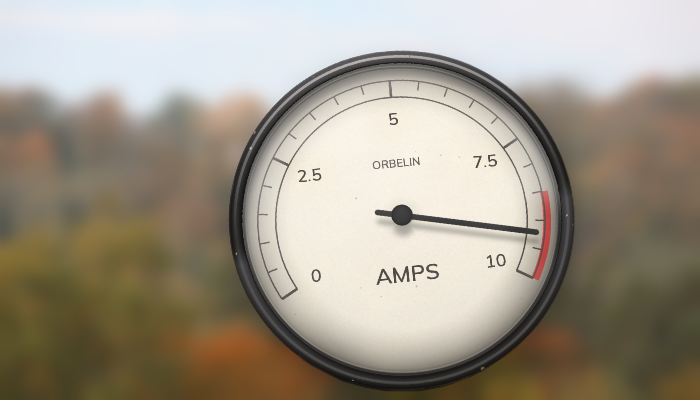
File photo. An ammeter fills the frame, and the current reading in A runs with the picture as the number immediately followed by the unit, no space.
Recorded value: 9.25A
